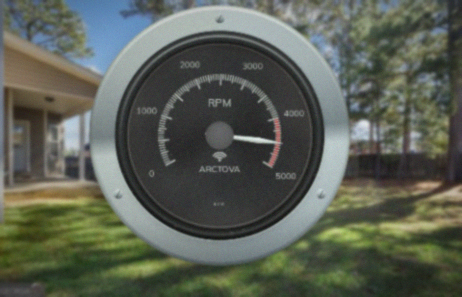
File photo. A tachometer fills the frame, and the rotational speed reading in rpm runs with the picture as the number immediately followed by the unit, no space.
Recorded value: 4500rpm
